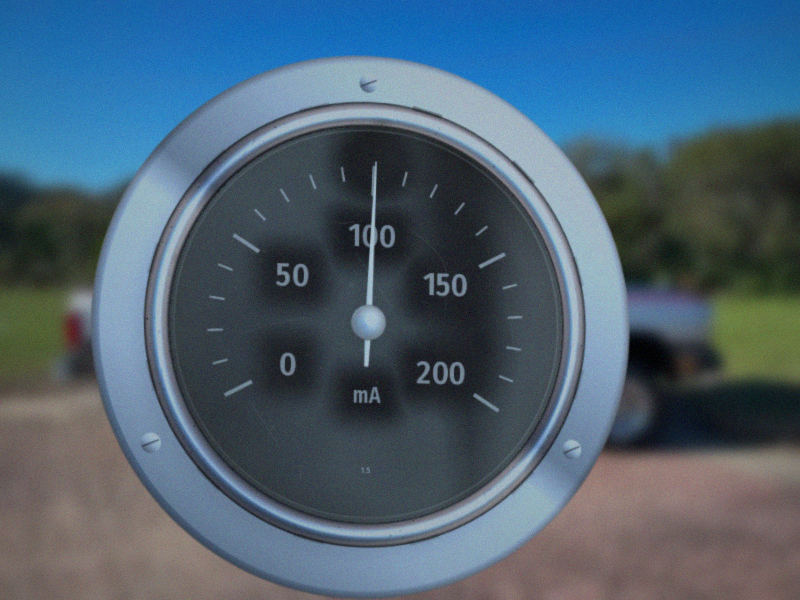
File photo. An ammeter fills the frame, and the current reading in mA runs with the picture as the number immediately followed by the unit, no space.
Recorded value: 100mA
